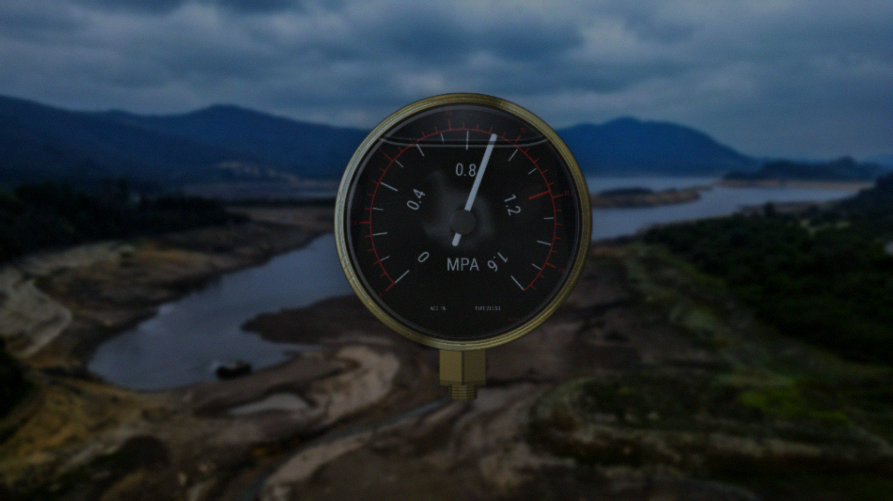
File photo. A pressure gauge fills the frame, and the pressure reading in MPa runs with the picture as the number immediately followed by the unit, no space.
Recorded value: 0.9MPa
